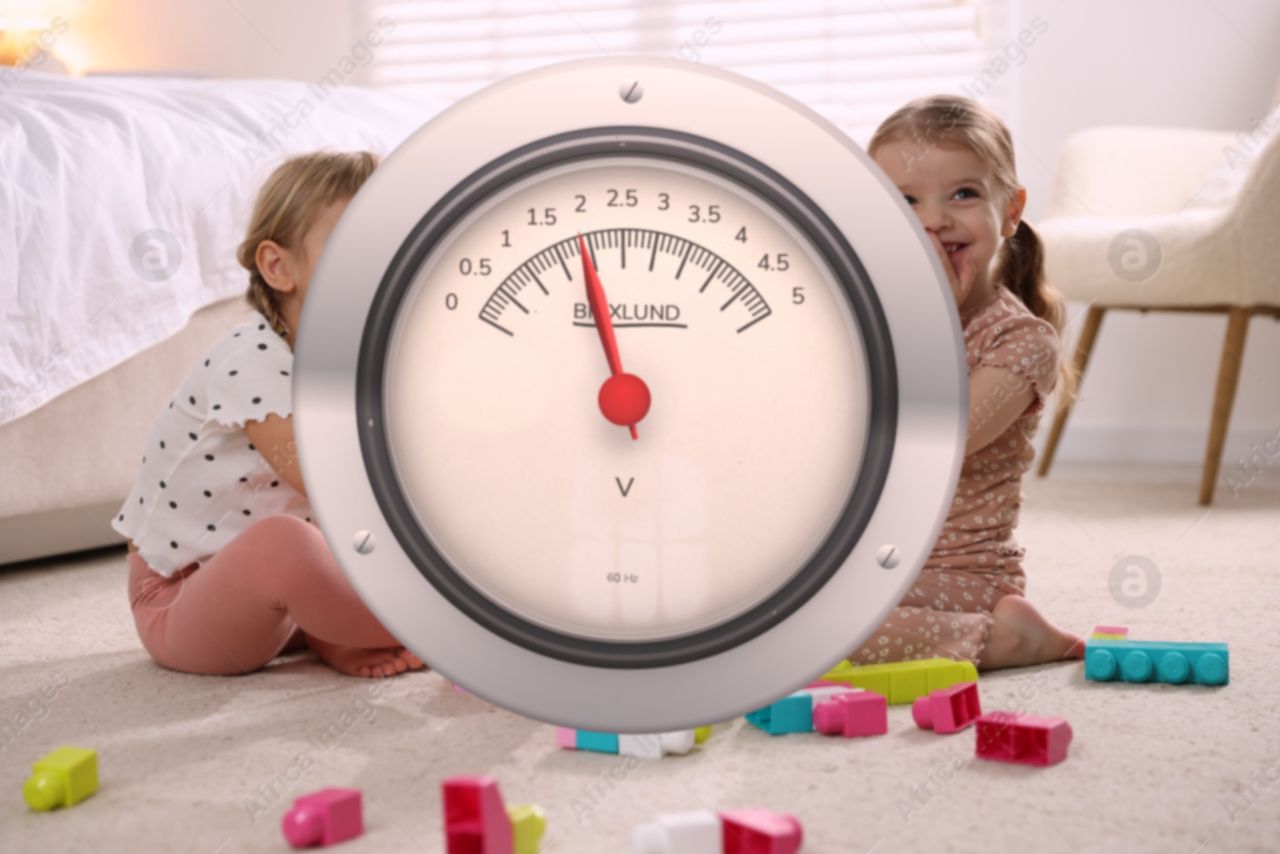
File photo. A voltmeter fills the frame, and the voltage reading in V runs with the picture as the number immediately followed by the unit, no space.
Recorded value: 1.9V
